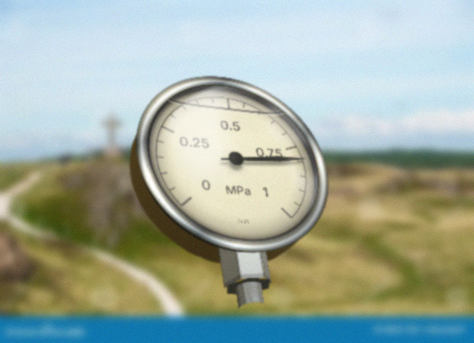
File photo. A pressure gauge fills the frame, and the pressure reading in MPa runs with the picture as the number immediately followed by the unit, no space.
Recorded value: 0.8MPa
